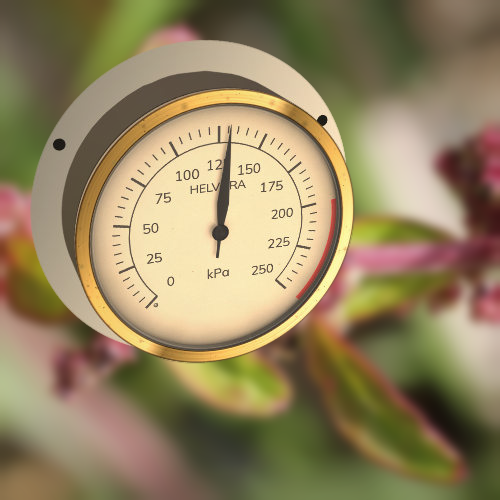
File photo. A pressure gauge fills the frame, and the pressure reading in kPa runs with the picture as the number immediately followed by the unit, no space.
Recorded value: 130kPa
